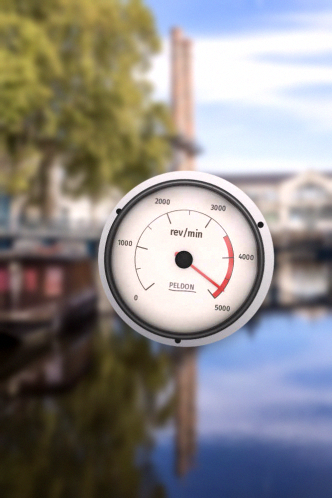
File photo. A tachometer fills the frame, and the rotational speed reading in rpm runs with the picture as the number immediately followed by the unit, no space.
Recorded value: 4750rpm
